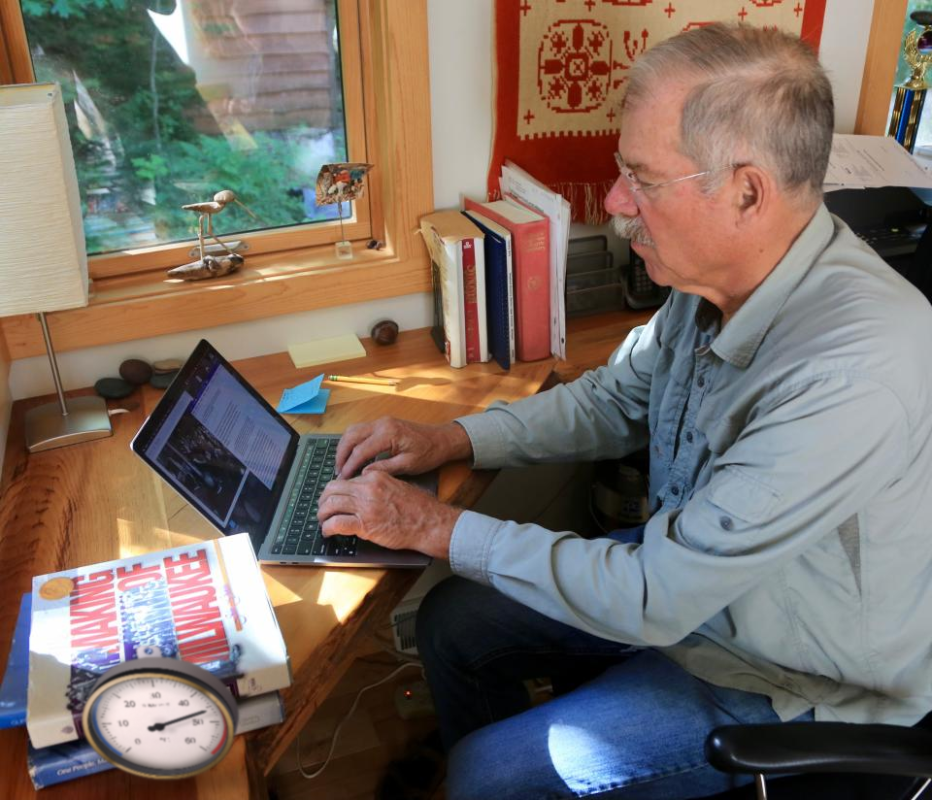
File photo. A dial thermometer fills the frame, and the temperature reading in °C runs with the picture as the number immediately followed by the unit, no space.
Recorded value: 45°C
